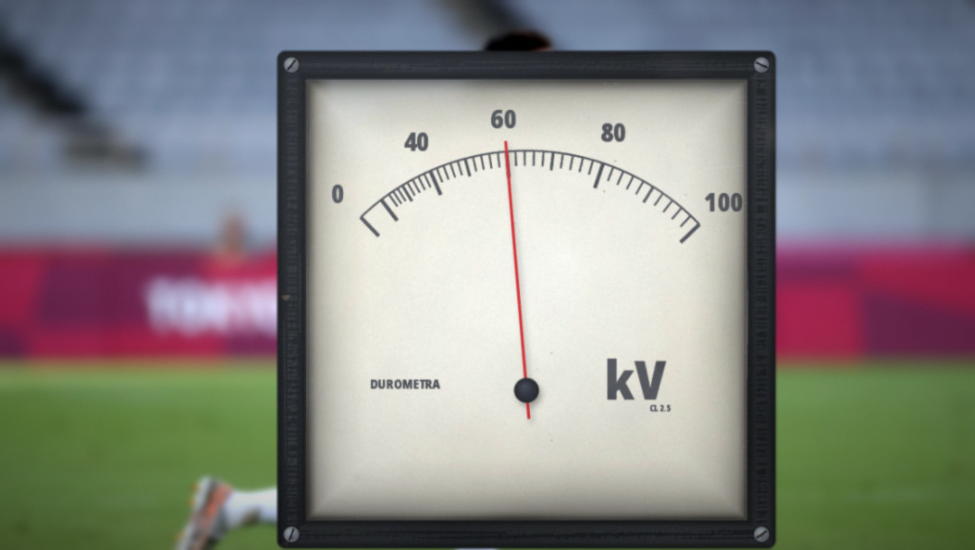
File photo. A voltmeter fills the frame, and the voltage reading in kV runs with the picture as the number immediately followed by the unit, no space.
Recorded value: 60kV
